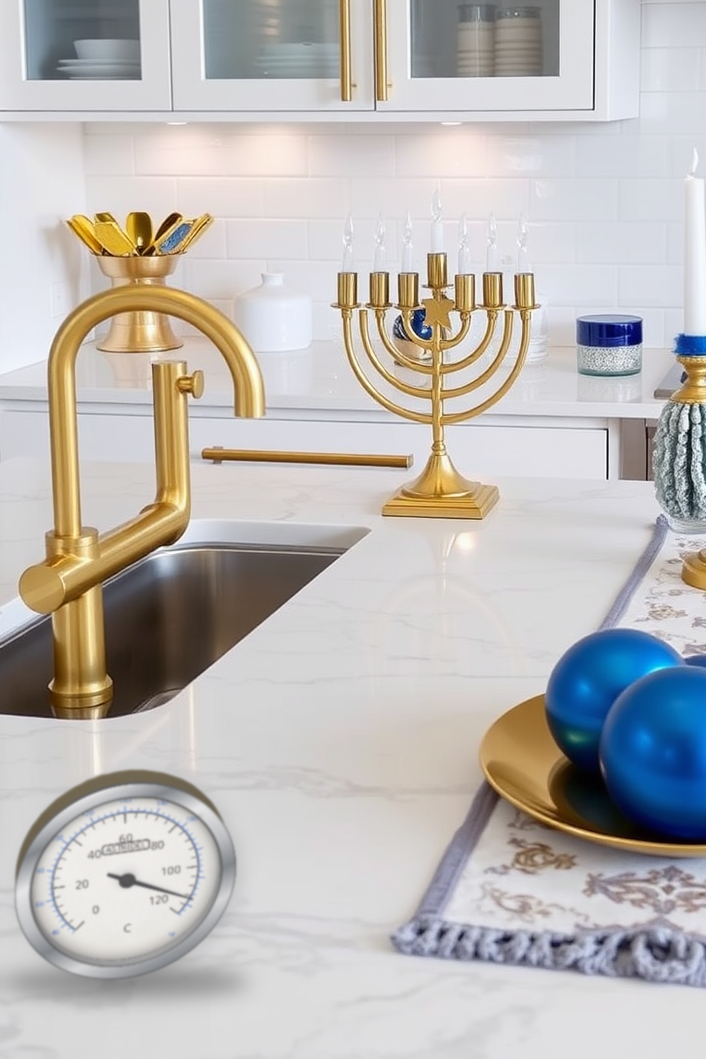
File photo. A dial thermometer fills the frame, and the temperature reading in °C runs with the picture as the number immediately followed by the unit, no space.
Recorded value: 112°C
